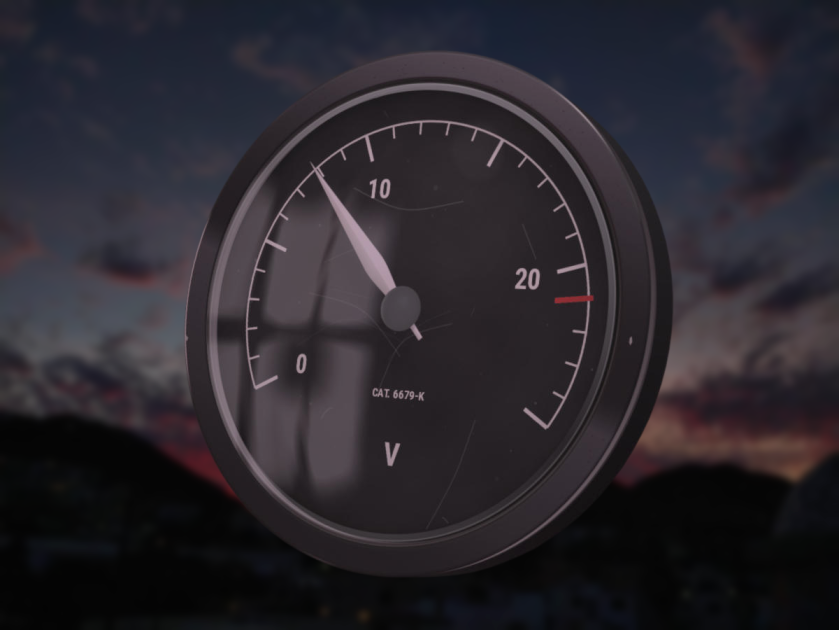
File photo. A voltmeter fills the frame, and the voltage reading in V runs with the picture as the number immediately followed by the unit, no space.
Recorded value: 8V
